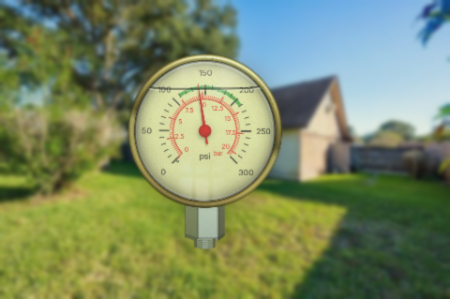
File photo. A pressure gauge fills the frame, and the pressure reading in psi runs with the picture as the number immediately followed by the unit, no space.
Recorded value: 140psi
